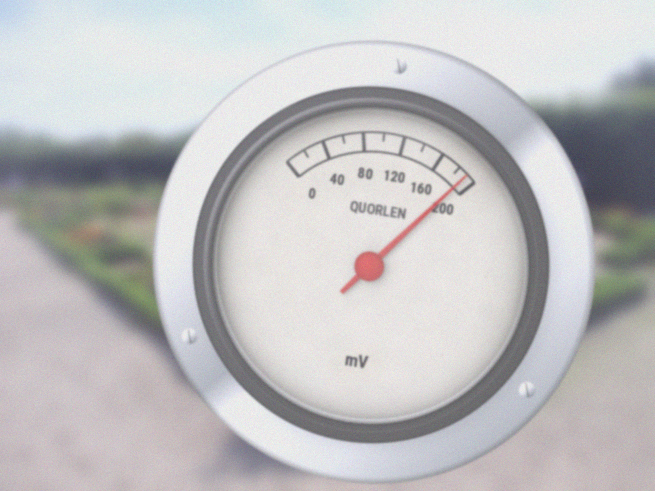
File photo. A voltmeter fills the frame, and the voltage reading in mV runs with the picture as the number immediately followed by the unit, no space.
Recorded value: 190mV
